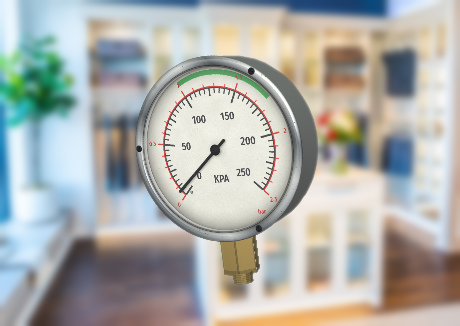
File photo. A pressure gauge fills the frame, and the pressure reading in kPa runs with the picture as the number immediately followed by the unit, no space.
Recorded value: 5kPa
